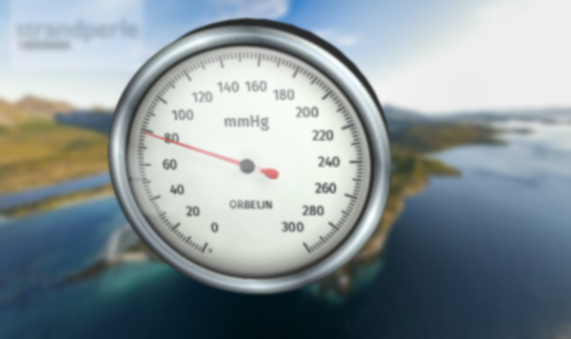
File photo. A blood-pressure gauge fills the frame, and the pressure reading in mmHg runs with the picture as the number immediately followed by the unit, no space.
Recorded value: 80mmHg
